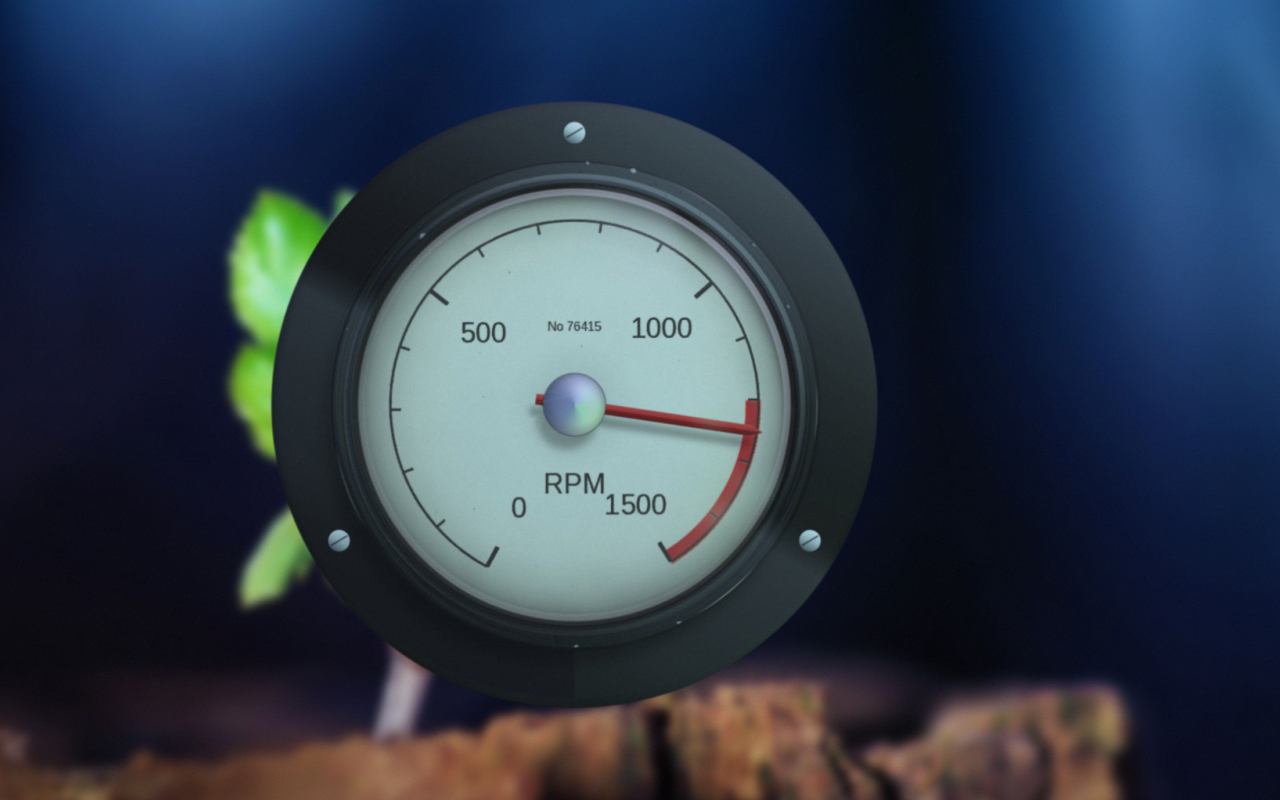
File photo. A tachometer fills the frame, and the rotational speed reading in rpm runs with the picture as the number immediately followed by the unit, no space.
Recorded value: 1250rpm
